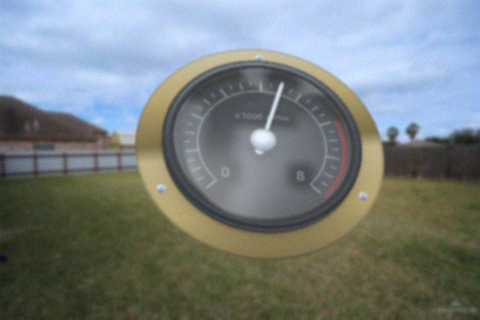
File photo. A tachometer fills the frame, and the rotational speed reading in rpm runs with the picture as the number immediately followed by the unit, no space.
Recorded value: 4500rpm
